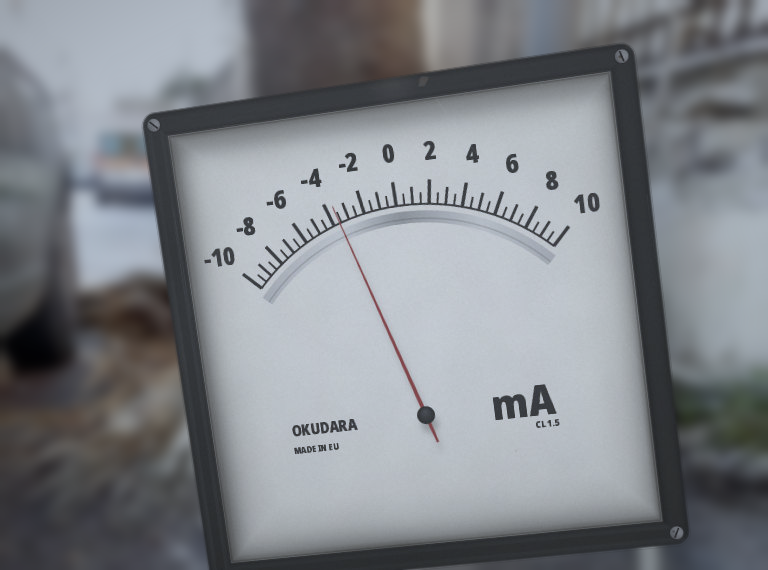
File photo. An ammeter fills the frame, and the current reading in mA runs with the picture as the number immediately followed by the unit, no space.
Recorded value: -3.5mA
